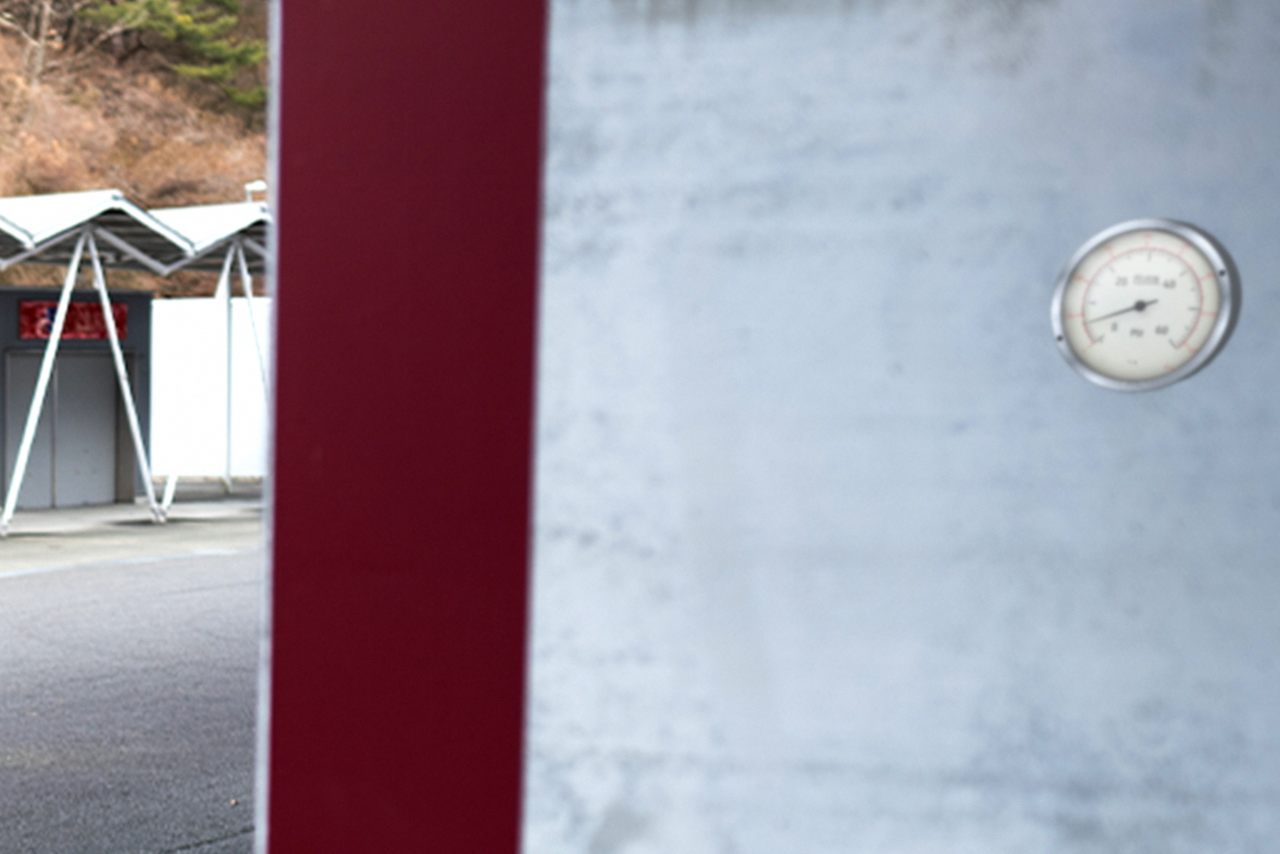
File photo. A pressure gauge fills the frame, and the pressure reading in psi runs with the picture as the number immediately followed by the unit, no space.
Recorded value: 5psi
